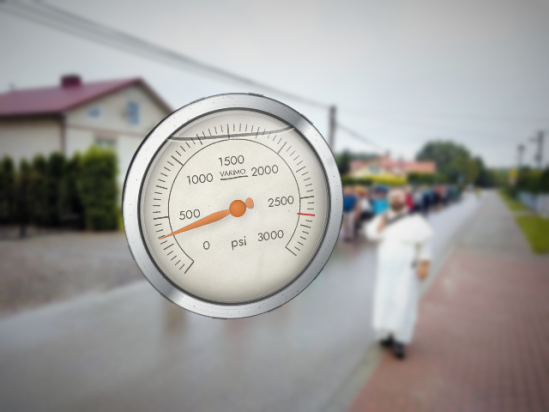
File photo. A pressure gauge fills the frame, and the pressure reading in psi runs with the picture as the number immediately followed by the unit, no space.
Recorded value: 350psi
